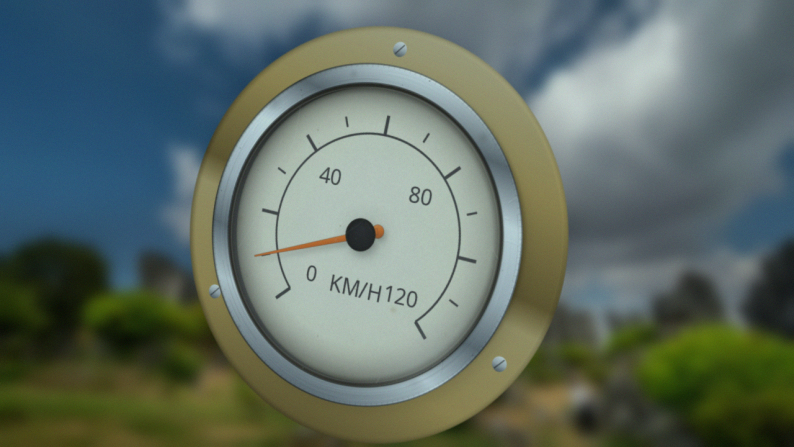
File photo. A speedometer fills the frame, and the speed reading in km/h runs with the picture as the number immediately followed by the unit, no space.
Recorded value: 10km/h
